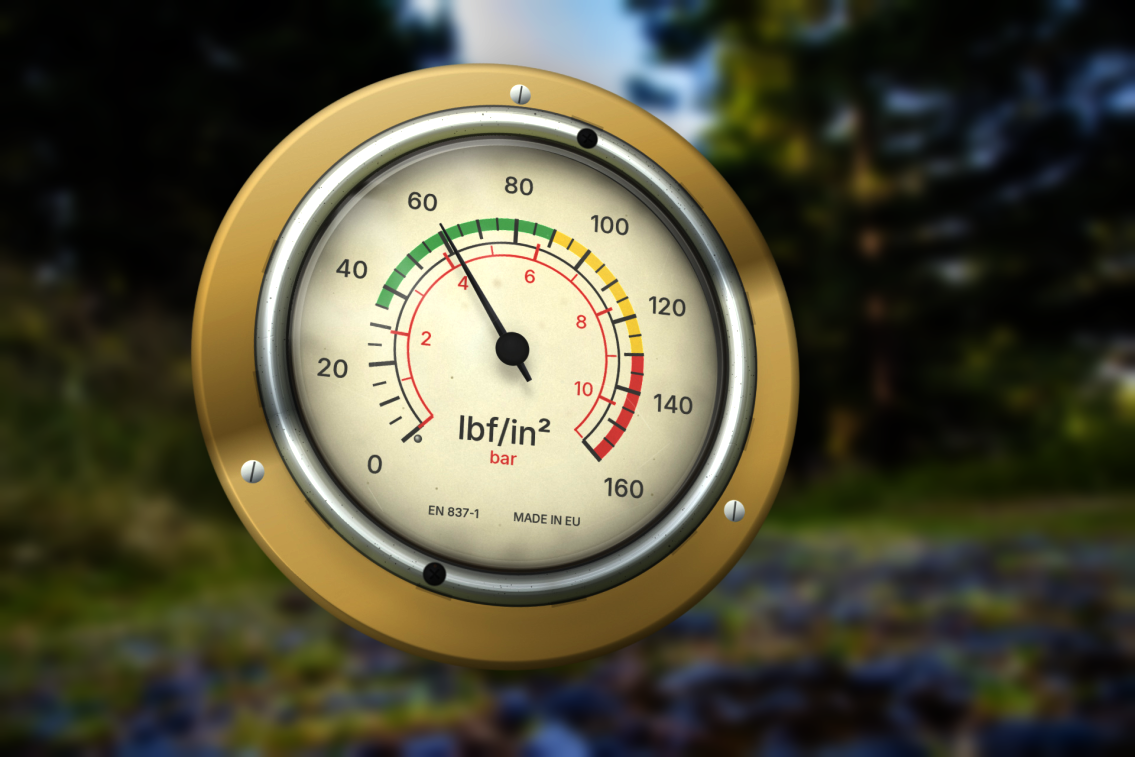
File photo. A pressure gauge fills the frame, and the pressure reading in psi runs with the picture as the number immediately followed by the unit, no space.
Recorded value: 60psi
